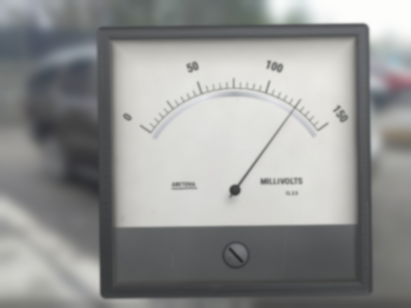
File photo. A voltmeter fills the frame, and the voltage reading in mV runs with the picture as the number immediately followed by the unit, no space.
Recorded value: 125mV
